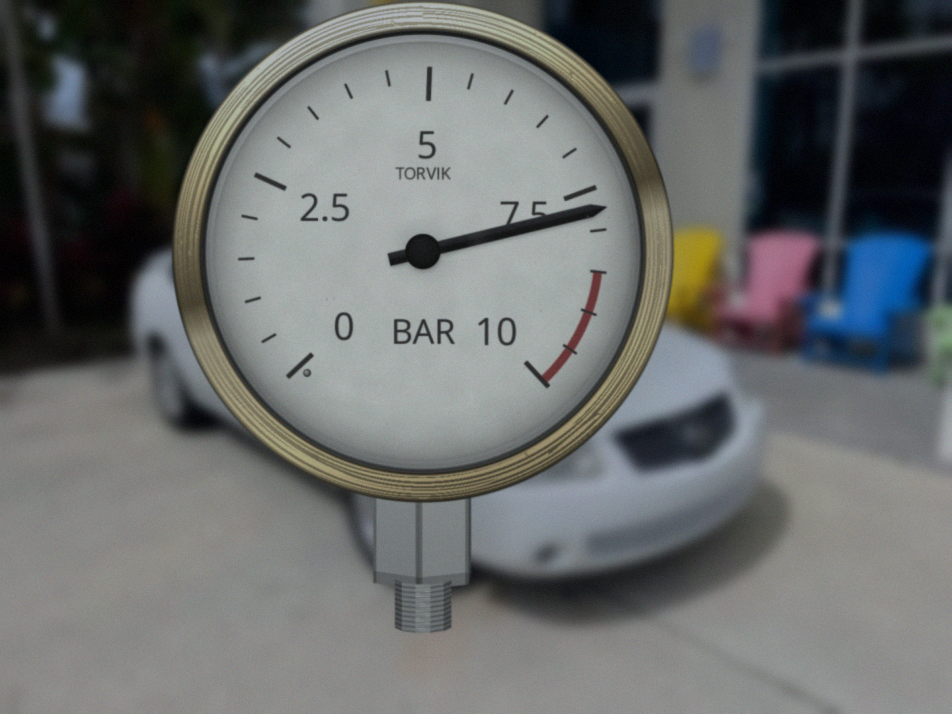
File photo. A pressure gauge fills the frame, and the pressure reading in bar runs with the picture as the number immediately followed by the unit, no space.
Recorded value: 7.75bar
